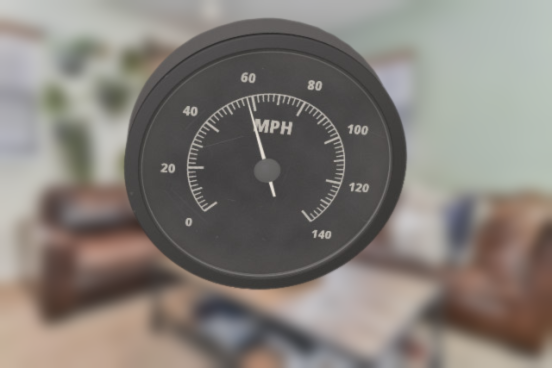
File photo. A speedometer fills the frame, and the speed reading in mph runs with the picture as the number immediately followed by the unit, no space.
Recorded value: 58mph
